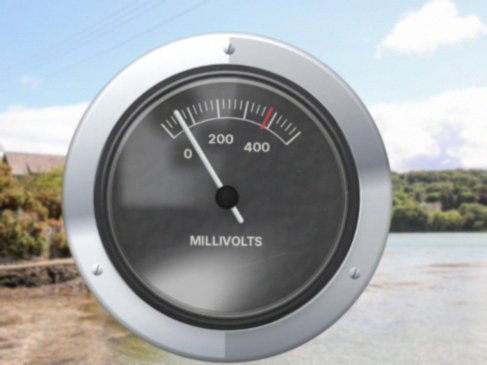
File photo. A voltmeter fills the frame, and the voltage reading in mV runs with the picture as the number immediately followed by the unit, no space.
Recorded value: 60mV
